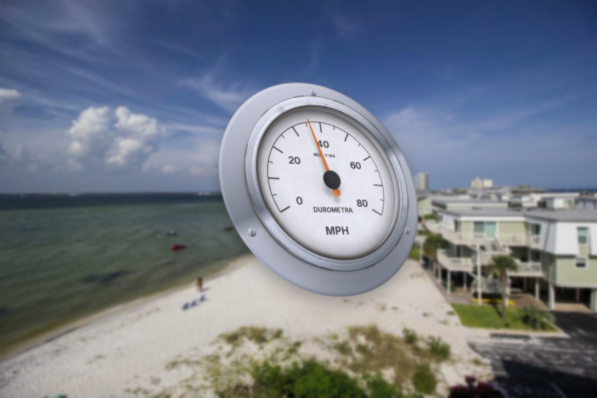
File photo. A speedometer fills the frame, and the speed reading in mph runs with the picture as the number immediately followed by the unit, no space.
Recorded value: 35mph
